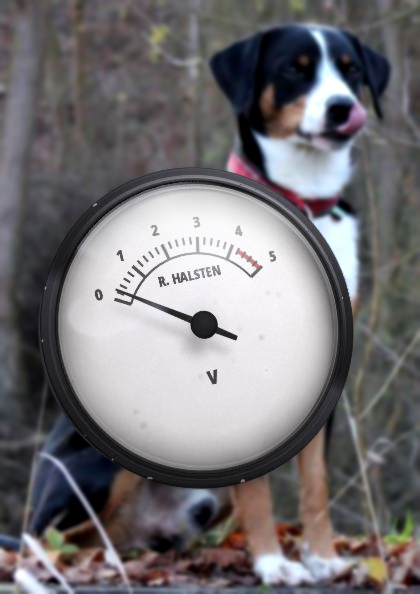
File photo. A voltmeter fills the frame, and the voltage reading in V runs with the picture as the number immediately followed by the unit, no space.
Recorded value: 0.2V
